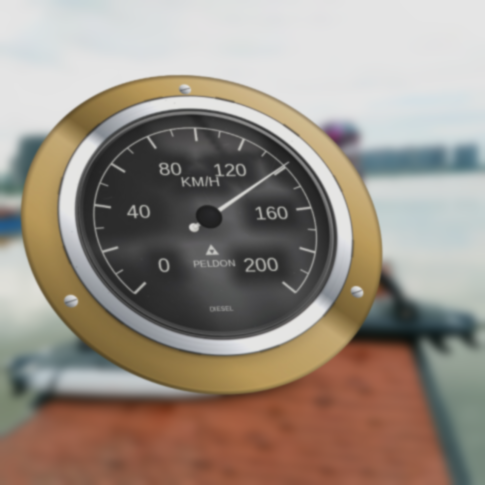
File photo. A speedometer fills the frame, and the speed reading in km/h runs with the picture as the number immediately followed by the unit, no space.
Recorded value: 140km/h
